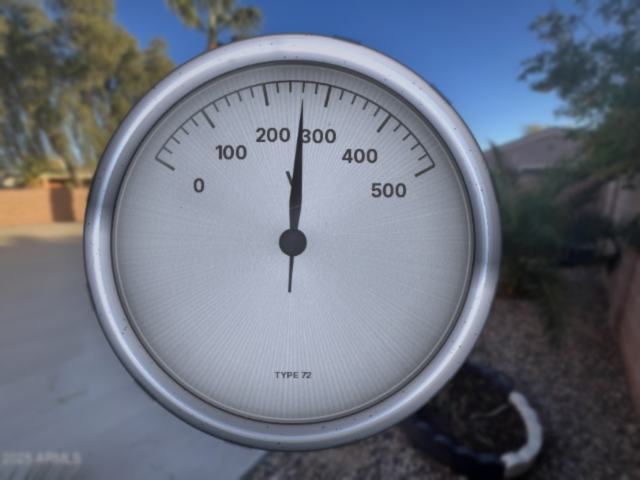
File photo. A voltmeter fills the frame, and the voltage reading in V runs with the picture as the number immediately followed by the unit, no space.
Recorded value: 260V
